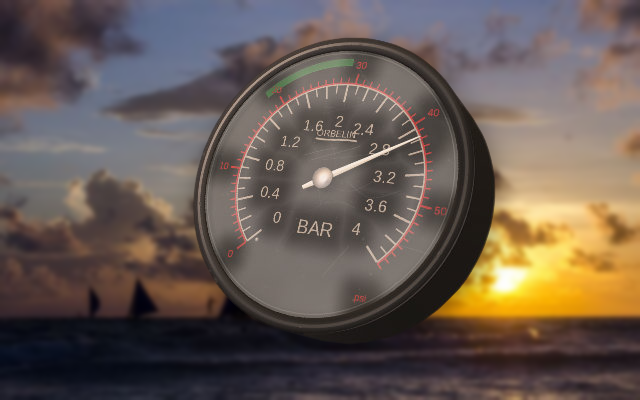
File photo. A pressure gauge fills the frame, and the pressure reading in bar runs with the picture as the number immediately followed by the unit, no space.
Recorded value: 2.9bar
